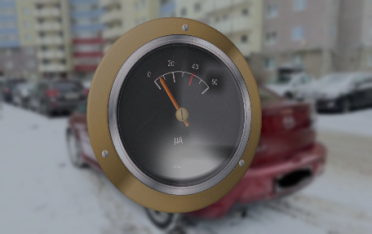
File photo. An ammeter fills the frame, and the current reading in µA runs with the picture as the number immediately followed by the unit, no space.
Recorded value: 5µA
